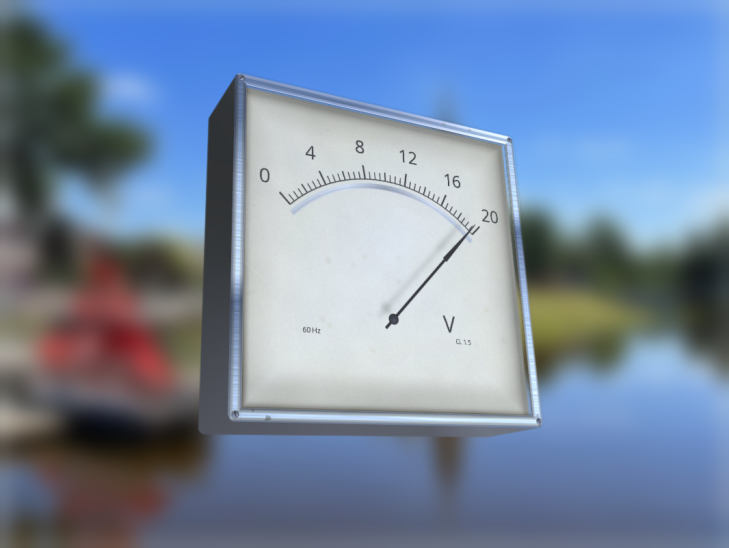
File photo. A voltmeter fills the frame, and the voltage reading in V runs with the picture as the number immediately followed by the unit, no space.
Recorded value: 19.5V
